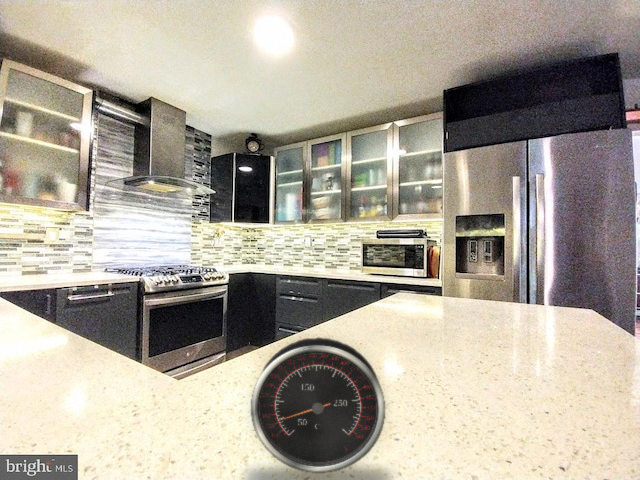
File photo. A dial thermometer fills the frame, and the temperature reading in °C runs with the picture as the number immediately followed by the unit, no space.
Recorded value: 75°C
